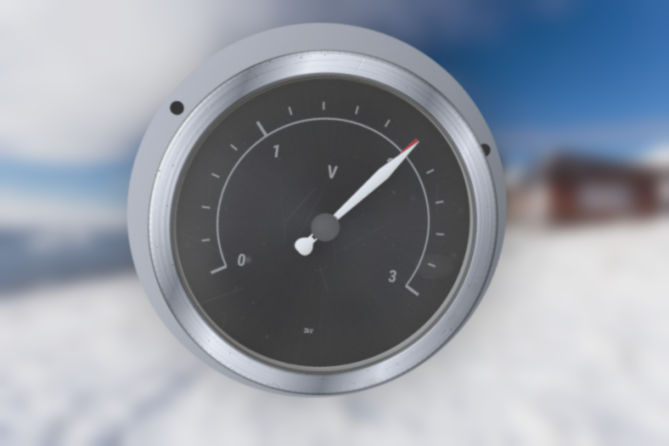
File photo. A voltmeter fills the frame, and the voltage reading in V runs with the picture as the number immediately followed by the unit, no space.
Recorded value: 2V
